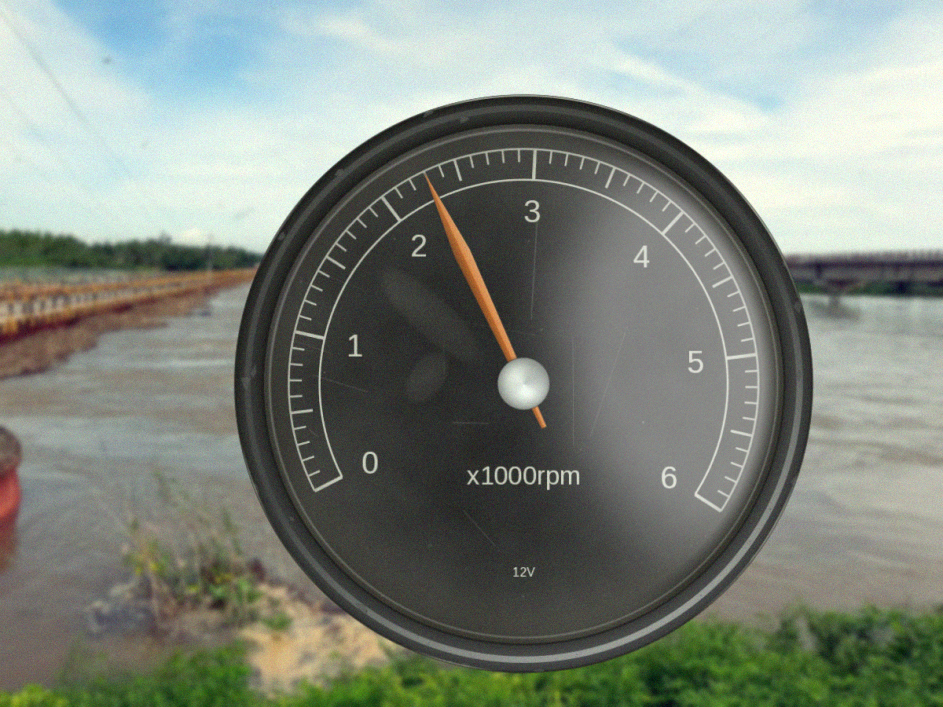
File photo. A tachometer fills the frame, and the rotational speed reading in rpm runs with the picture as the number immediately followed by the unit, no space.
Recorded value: 2300rpm
